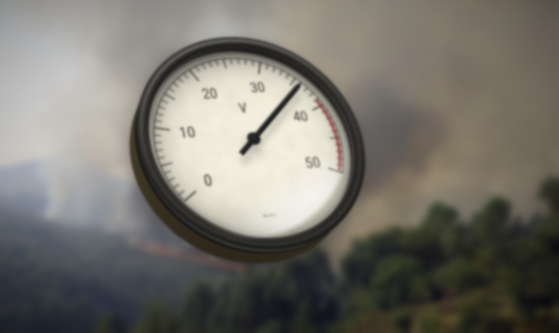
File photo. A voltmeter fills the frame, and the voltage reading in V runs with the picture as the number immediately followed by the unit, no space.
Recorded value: 36V
